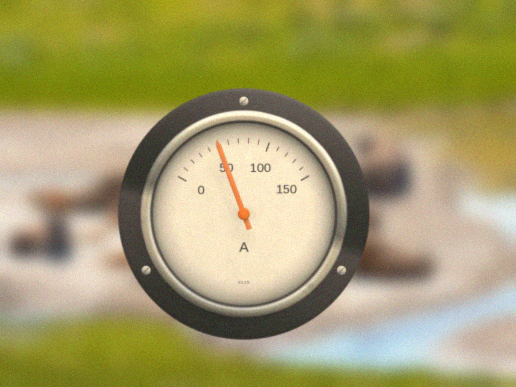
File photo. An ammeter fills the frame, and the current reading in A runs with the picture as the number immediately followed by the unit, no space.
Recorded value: 50A
